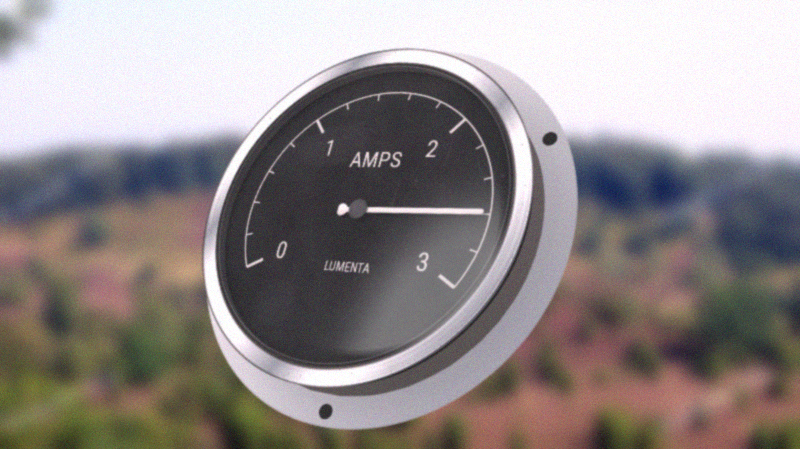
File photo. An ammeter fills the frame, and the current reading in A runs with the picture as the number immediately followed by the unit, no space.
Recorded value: 2.6A
